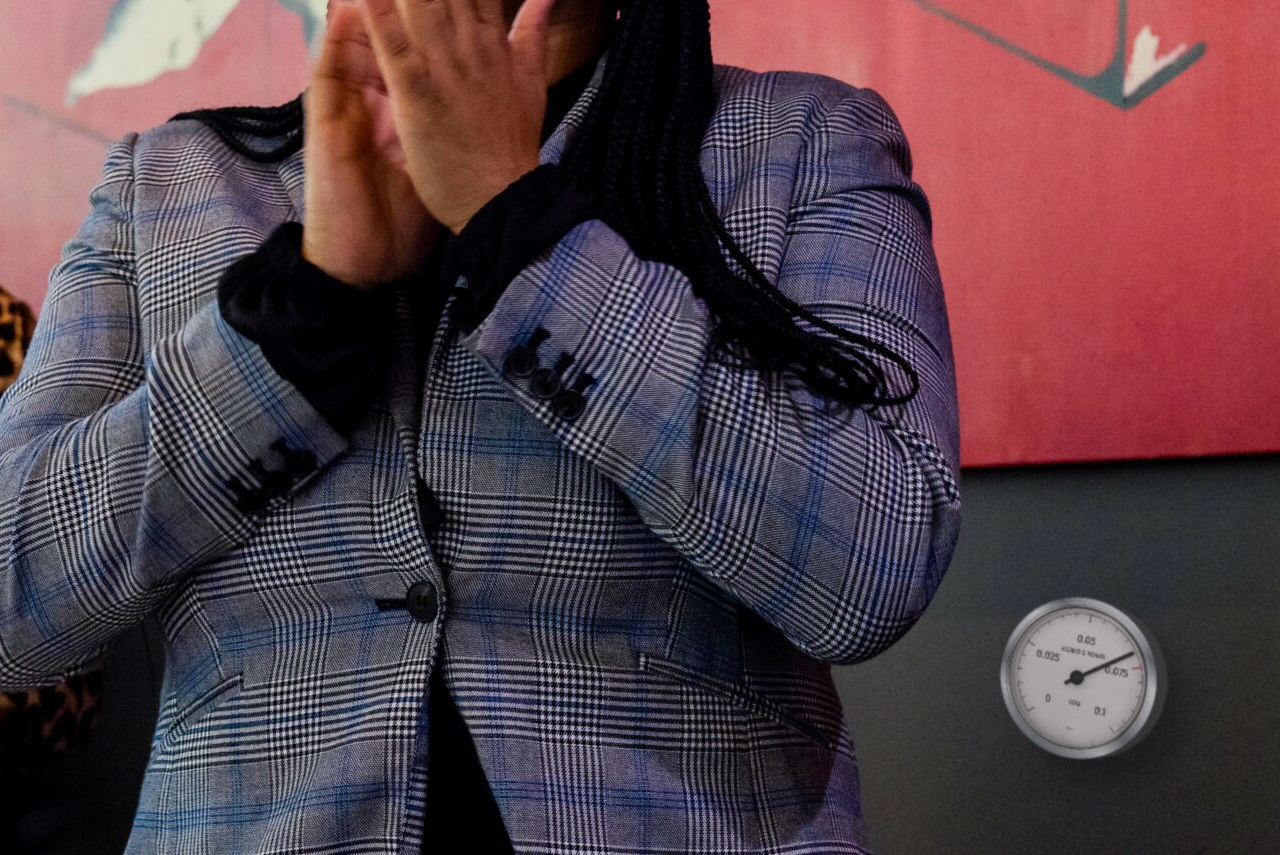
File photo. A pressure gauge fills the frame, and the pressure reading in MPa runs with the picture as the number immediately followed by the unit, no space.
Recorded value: 0.07MPa
